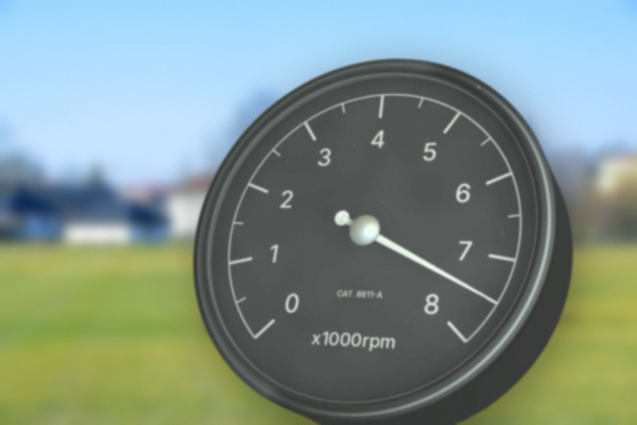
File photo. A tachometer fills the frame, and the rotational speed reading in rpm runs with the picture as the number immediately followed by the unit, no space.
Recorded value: 7500rpm
